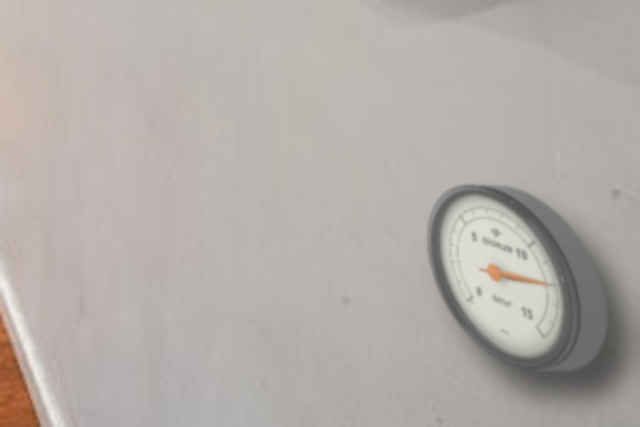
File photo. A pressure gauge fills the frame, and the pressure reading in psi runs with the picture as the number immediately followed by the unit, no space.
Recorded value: 12psi
